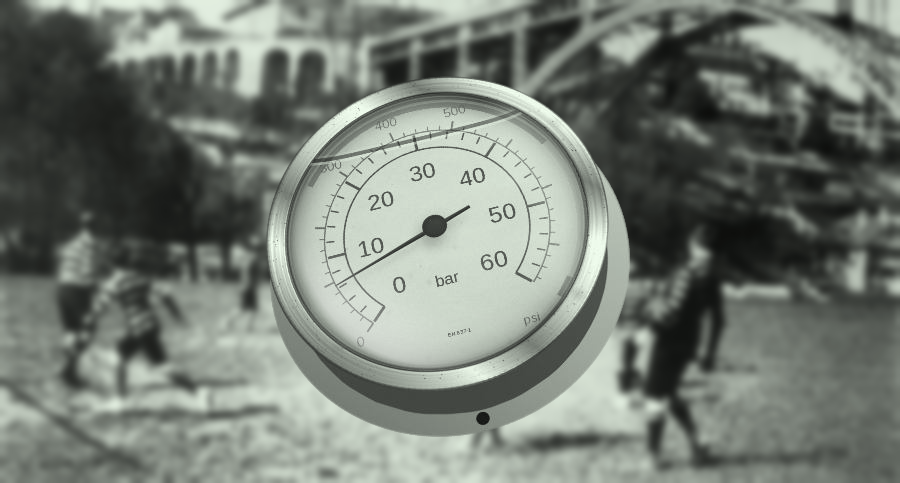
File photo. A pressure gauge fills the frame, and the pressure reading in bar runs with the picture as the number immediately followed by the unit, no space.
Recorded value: 6bar
